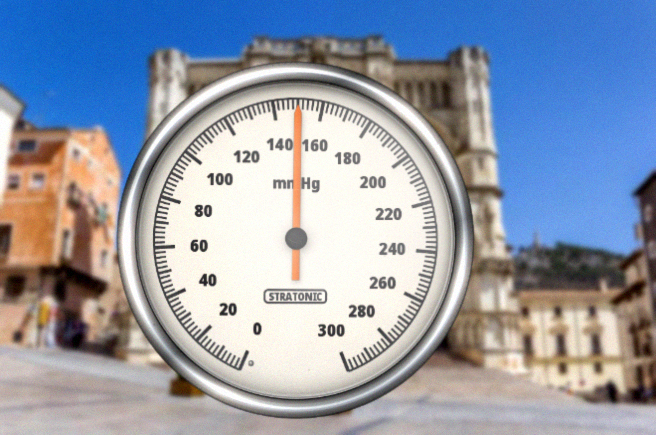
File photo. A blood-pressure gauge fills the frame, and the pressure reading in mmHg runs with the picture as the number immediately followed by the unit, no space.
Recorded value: 150mmHg
